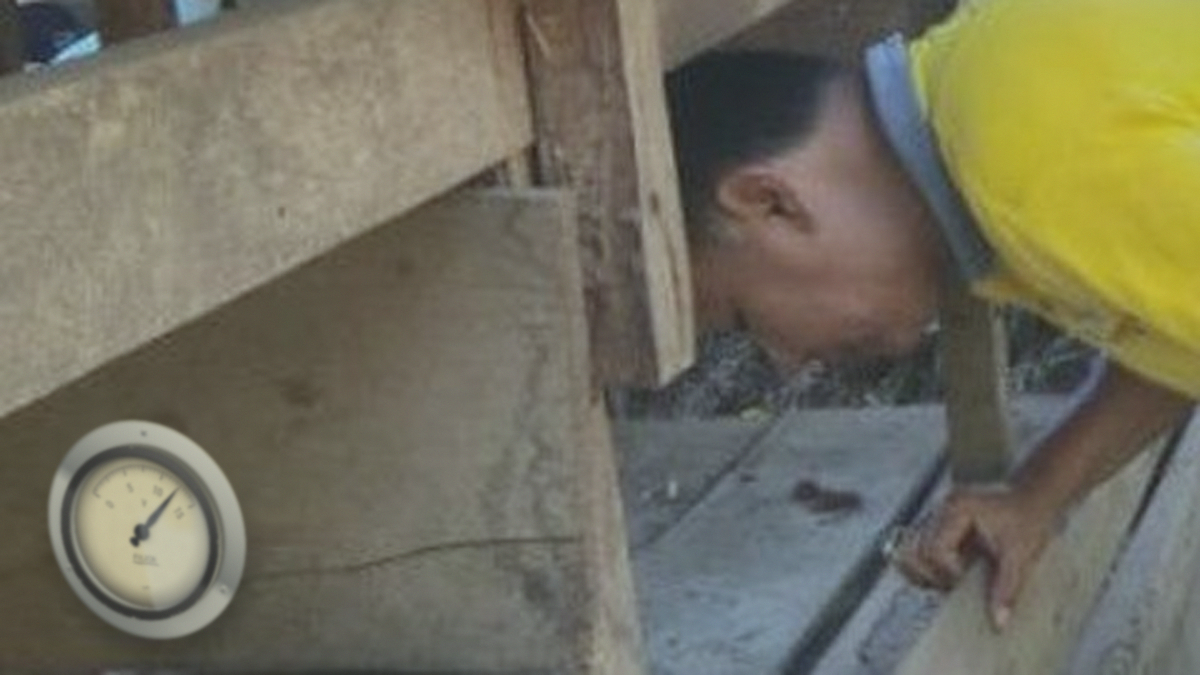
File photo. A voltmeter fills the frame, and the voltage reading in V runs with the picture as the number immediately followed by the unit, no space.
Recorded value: 12.5V
